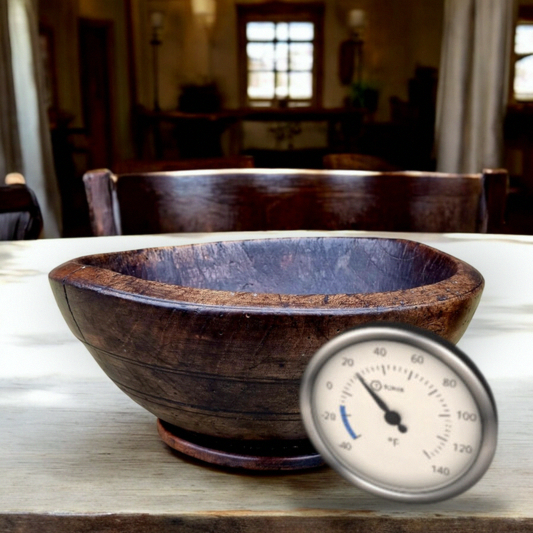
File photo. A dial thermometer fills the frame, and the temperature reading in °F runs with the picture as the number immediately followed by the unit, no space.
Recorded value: 20°F
